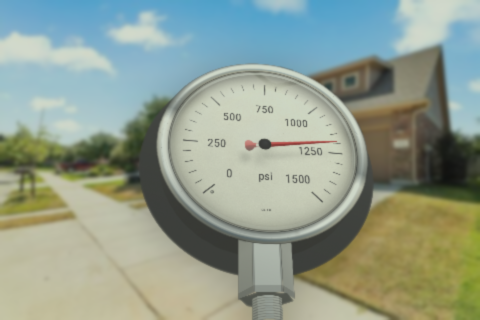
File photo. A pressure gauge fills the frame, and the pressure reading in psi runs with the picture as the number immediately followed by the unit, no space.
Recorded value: 1200psi
